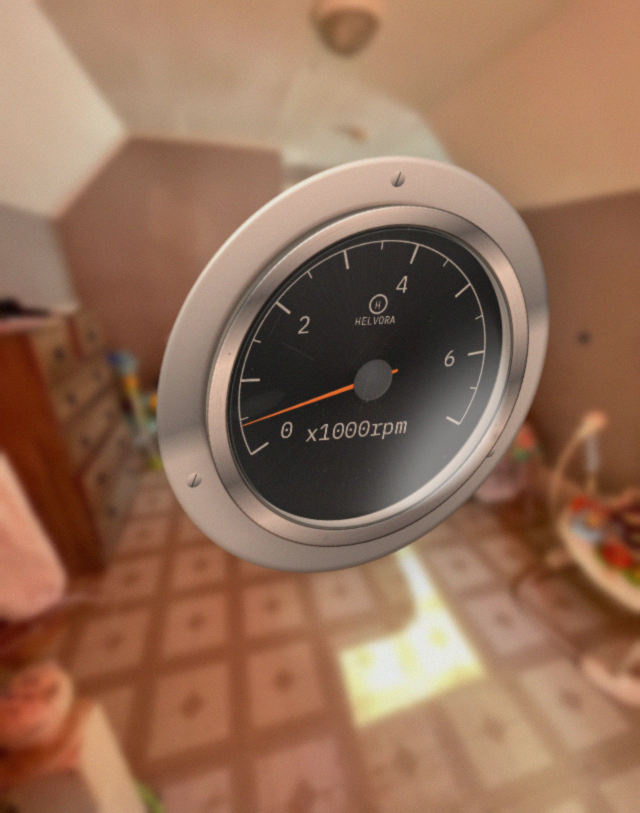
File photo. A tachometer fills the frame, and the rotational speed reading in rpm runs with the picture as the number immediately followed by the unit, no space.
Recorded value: 500rpm
